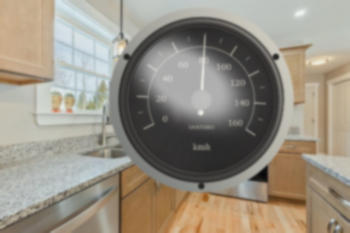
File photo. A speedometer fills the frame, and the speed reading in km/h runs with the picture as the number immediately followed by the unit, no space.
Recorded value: 80km/h
